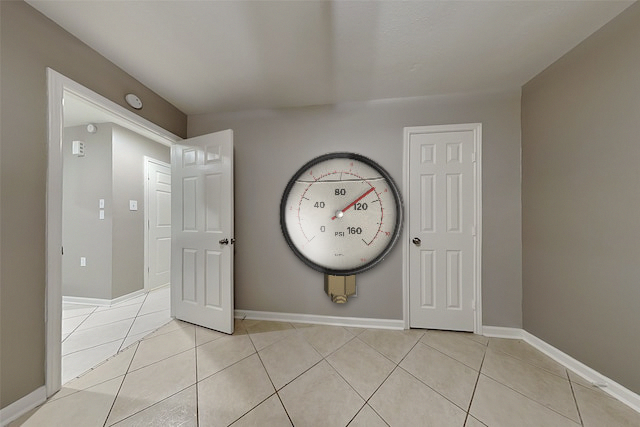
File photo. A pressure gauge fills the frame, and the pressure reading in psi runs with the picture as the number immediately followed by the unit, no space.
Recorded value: 110psi
